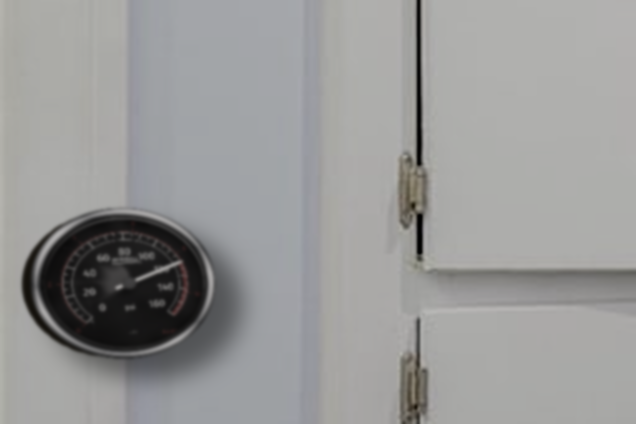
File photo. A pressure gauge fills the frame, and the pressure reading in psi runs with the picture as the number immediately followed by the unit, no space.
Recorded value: 120psi
